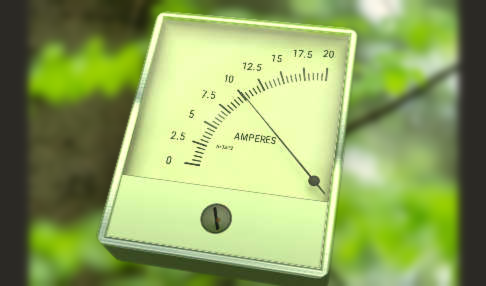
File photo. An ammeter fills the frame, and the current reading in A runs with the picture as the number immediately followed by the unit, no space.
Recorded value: 10A
